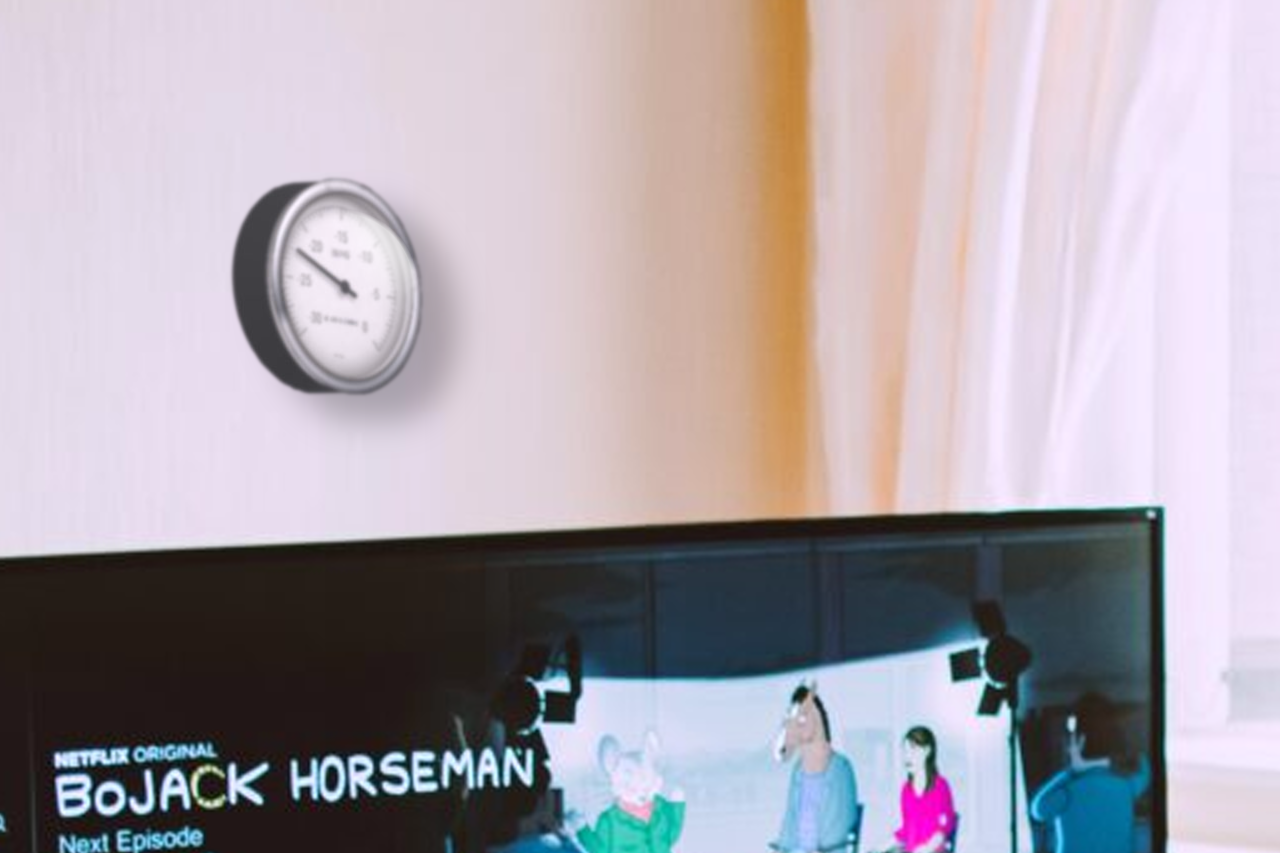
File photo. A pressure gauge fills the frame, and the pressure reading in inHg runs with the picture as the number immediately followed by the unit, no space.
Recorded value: -22.5inHg
